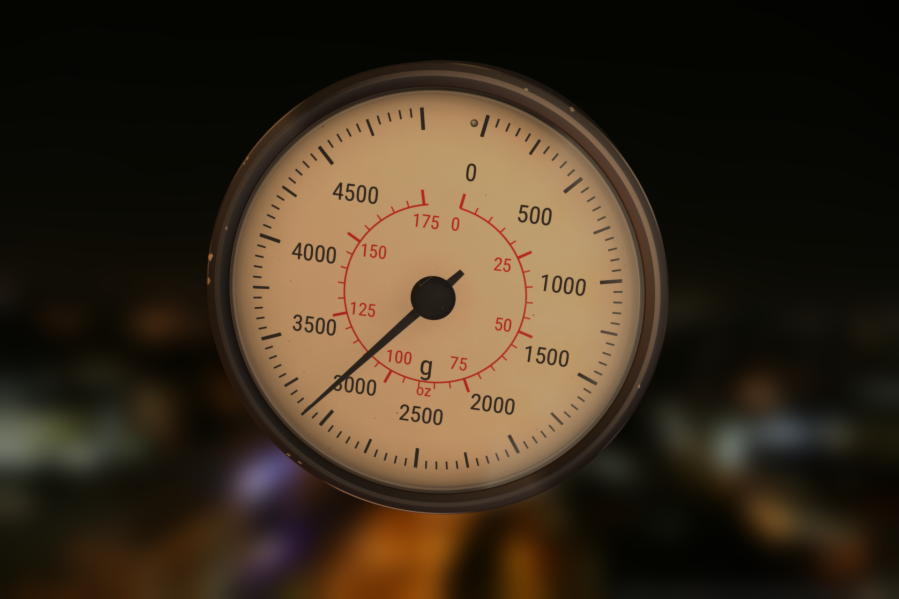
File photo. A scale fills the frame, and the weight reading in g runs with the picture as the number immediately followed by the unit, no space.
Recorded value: 3100g
